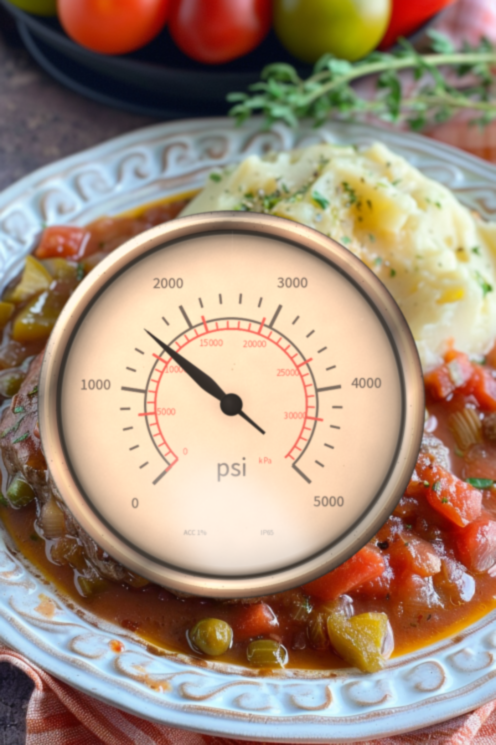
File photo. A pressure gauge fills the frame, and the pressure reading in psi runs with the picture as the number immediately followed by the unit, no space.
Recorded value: 1600psi
